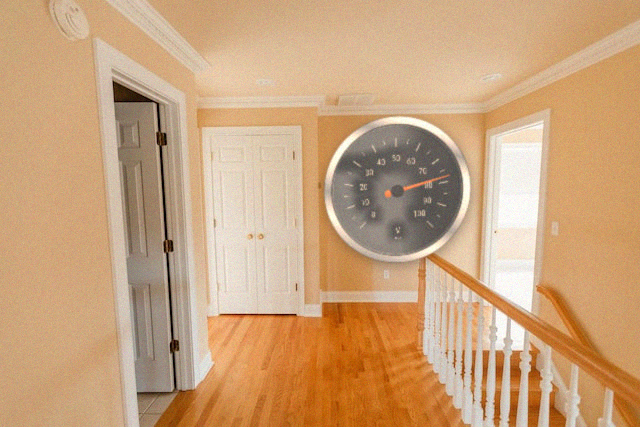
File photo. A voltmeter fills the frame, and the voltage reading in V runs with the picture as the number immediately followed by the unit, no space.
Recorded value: 77.5V
